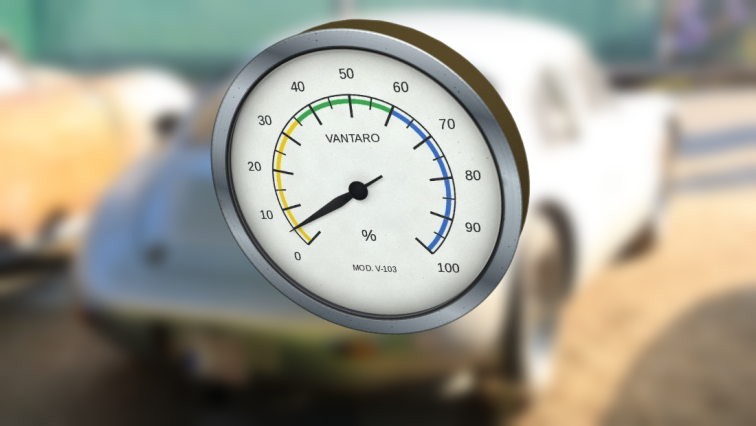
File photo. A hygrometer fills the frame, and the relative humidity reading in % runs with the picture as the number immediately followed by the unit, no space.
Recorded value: 5%
